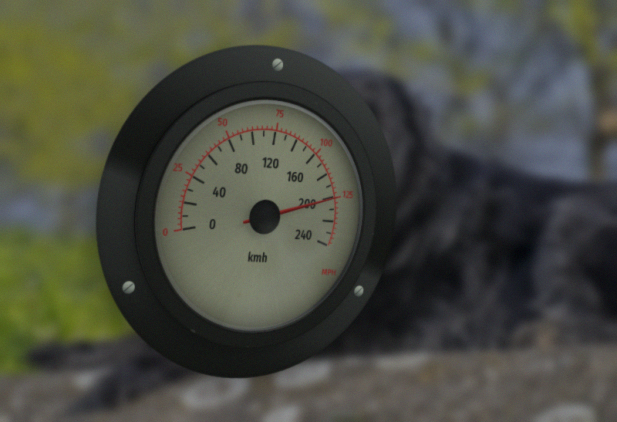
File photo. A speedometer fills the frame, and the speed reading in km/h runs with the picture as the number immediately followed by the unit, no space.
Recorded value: 200km/h
